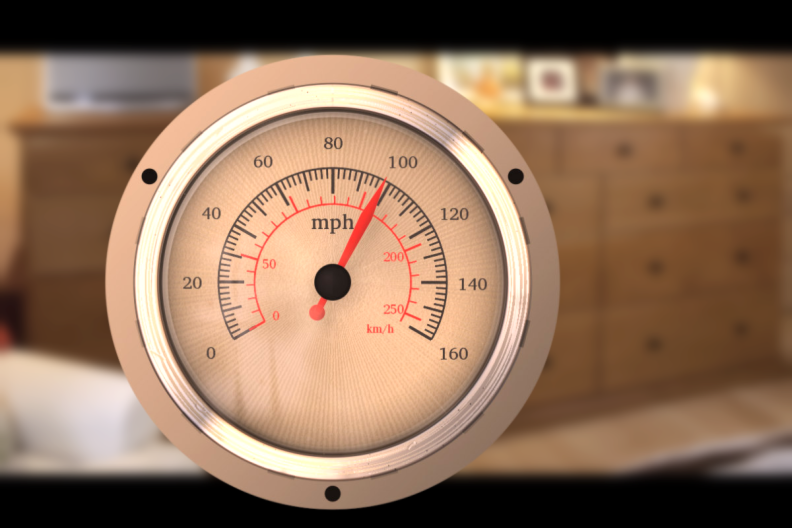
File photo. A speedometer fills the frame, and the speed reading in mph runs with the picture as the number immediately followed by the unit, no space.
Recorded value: 98mph
